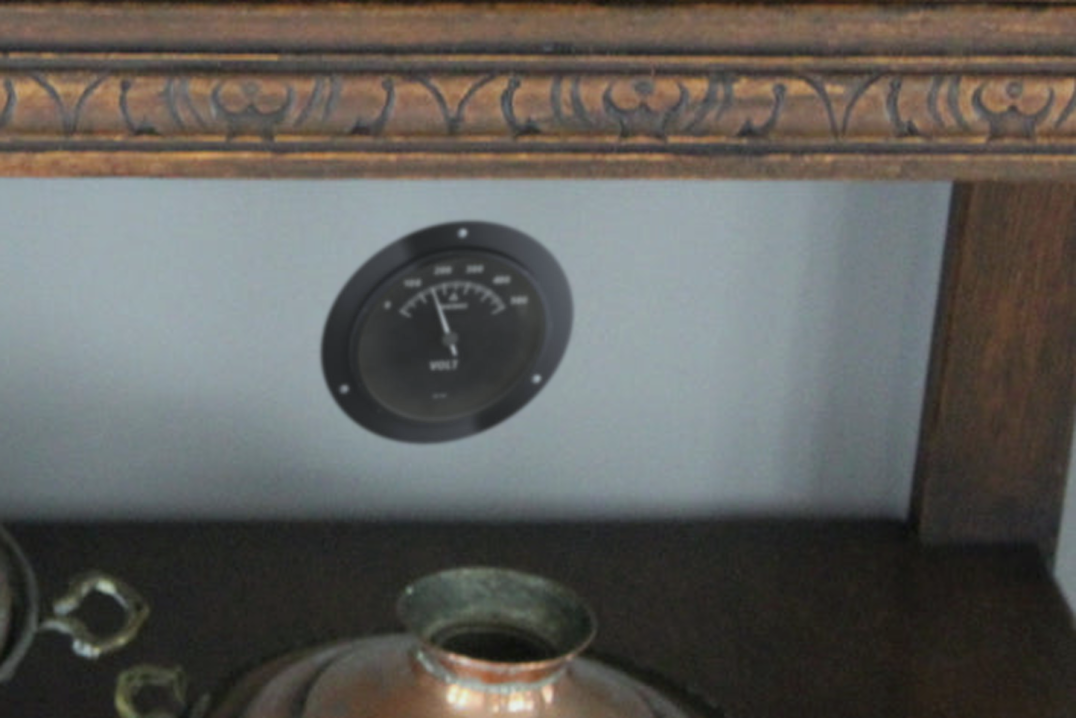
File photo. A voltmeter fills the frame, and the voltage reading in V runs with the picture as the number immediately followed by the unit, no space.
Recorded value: 150V
